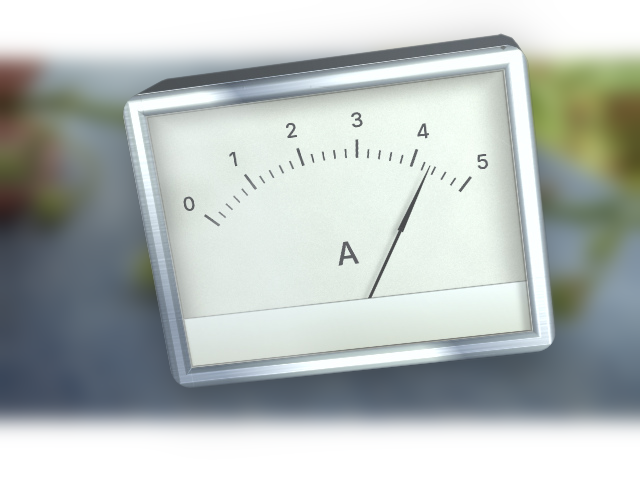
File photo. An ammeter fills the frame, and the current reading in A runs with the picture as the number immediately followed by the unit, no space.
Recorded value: 4.3A
